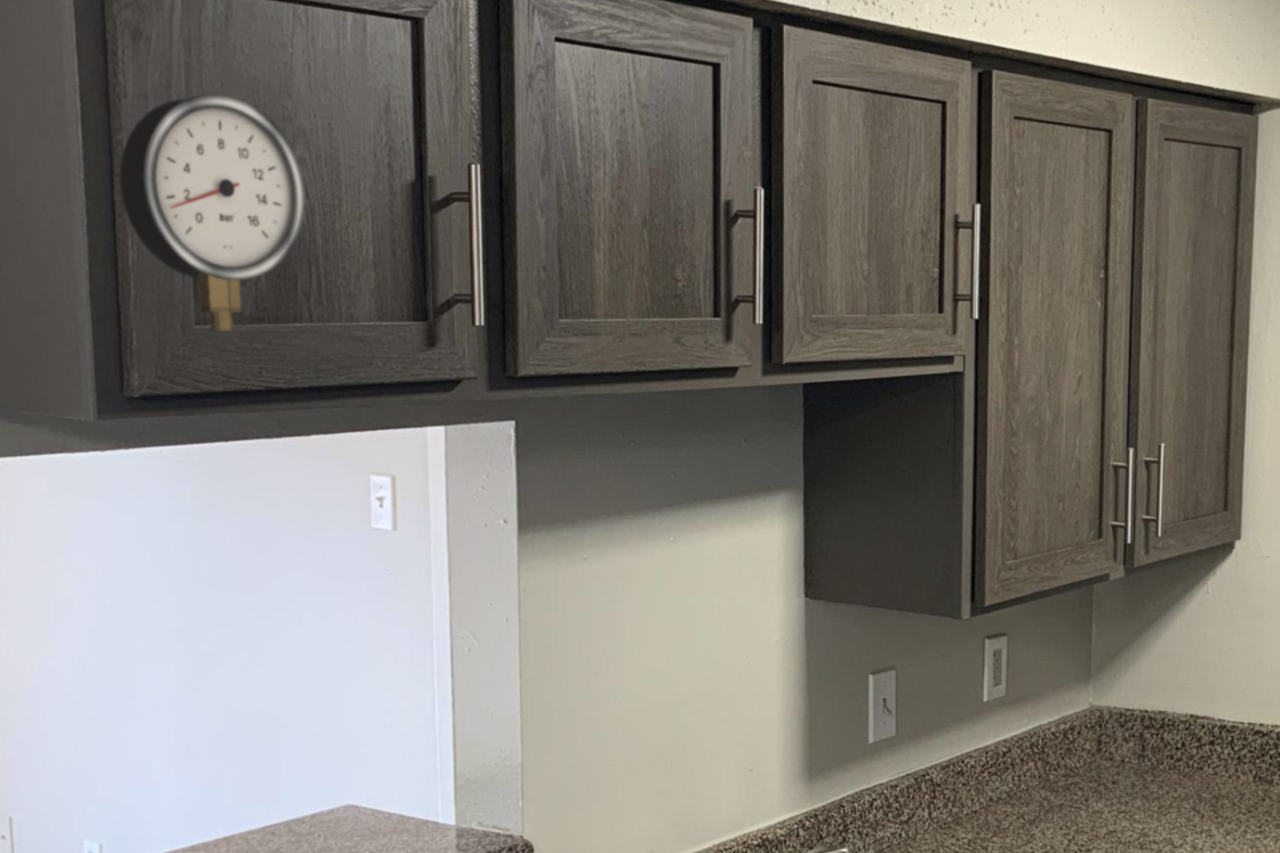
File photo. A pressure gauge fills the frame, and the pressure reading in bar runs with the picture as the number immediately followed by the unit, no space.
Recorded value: 1.5bar
